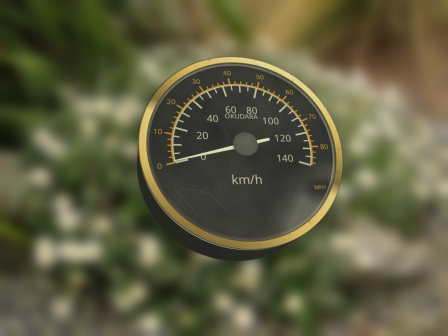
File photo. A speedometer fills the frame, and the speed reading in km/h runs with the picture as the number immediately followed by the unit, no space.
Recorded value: 0km/h
